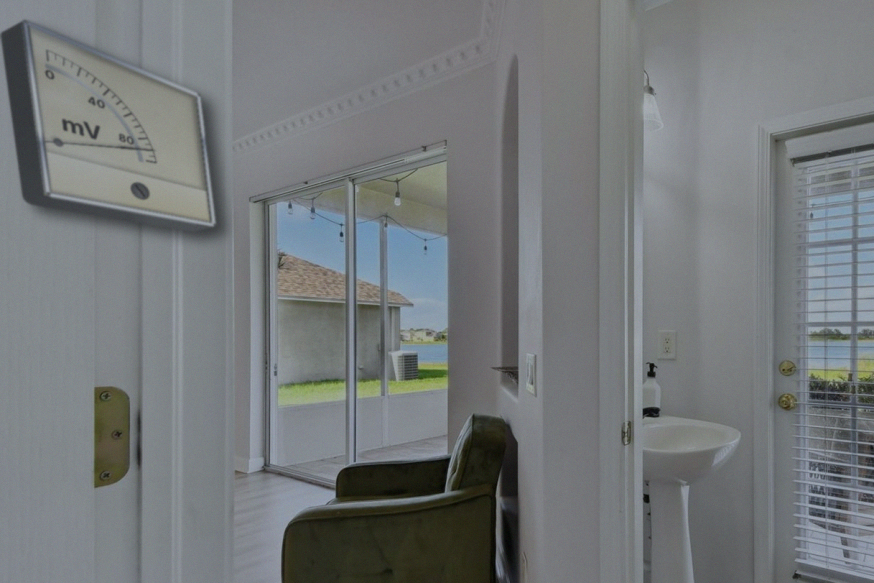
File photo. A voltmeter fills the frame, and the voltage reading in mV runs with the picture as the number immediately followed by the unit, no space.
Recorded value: 90mV
